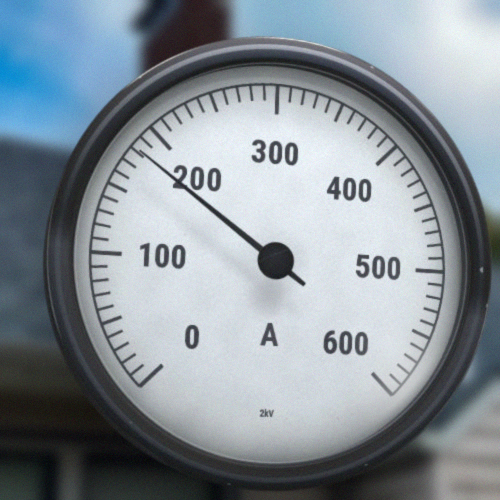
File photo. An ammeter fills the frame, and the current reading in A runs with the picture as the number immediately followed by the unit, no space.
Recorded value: 180A
